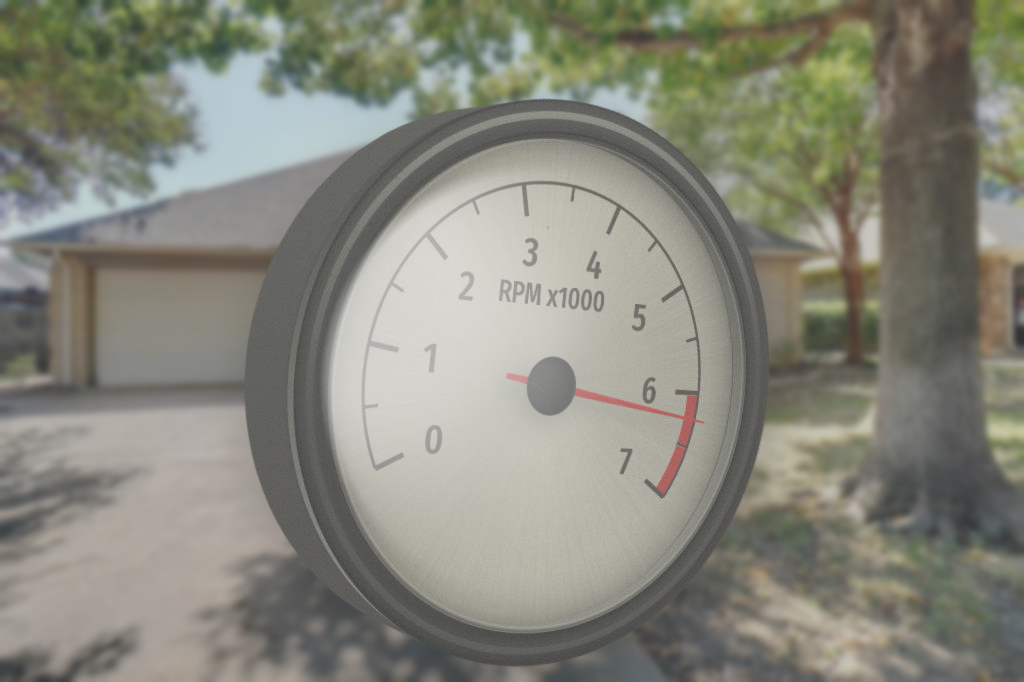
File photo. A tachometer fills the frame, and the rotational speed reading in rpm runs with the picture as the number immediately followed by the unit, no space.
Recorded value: 6250rpm
